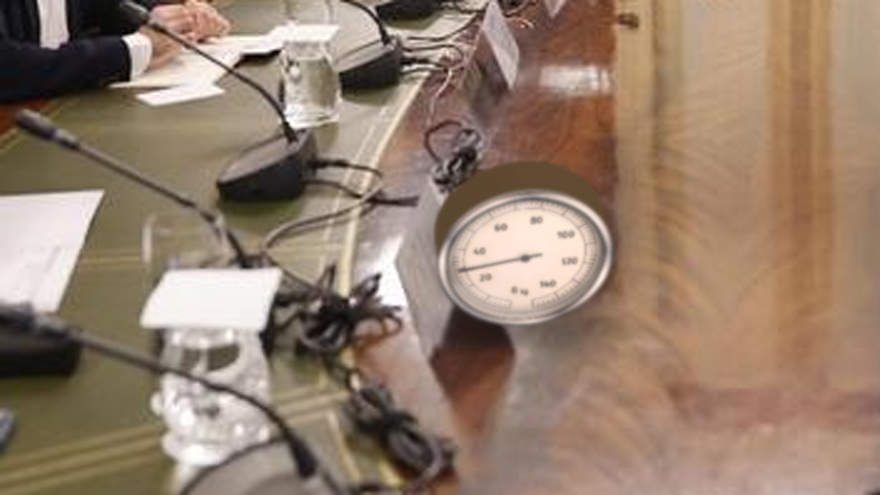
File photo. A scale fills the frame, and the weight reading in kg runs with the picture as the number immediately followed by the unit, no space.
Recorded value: 30kg
